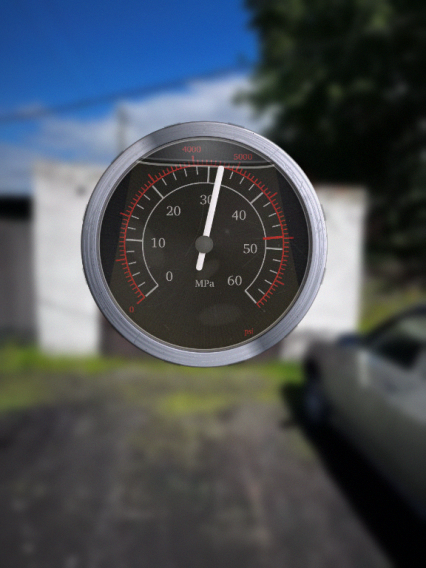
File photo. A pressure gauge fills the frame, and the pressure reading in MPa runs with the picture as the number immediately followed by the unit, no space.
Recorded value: 32MPa
